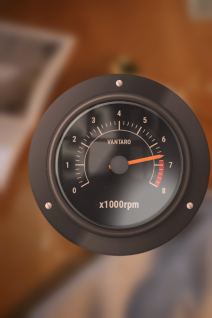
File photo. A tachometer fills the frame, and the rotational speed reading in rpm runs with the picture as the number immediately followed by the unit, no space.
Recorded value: 6600rpm
